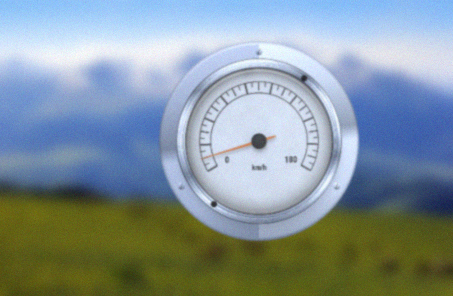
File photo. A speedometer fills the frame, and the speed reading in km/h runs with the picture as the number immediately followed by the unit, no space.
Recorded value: 10km/h
